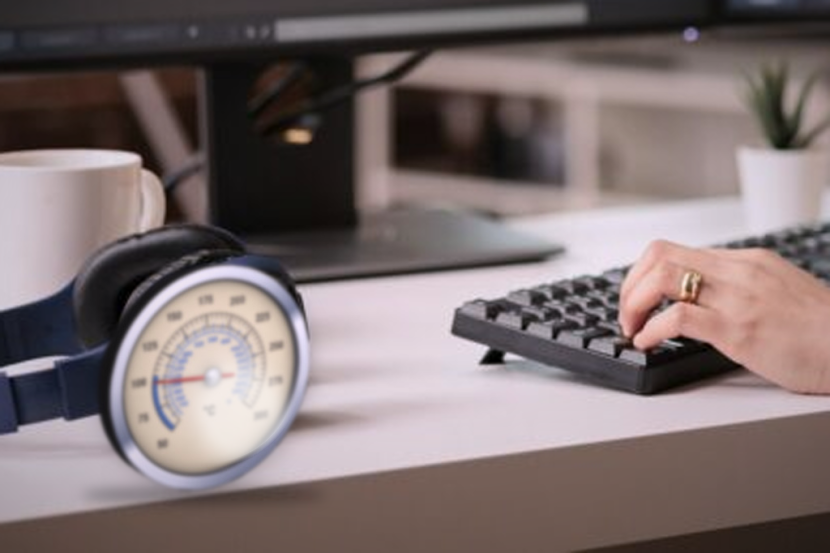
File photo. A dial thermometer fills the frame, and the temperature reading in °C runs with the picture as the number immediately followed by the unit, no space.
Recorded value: 100°C
